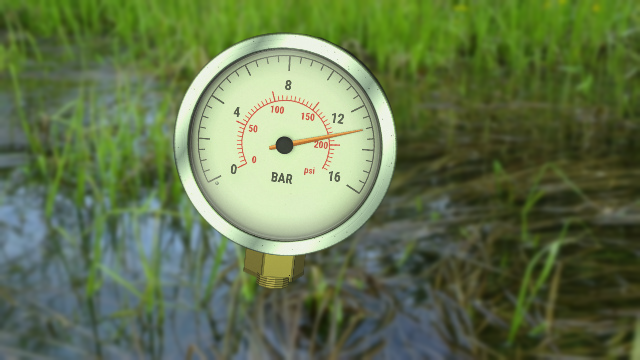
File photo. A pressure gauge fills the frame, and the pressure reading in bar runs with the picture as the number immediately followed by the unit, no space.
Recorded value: 13bar
